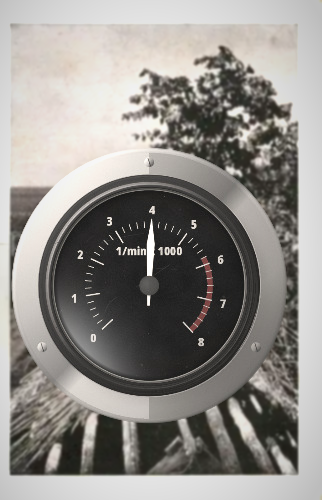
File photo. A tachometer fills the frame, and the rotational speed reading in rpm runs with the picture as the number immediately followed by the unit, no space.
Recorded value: 4000rpm
